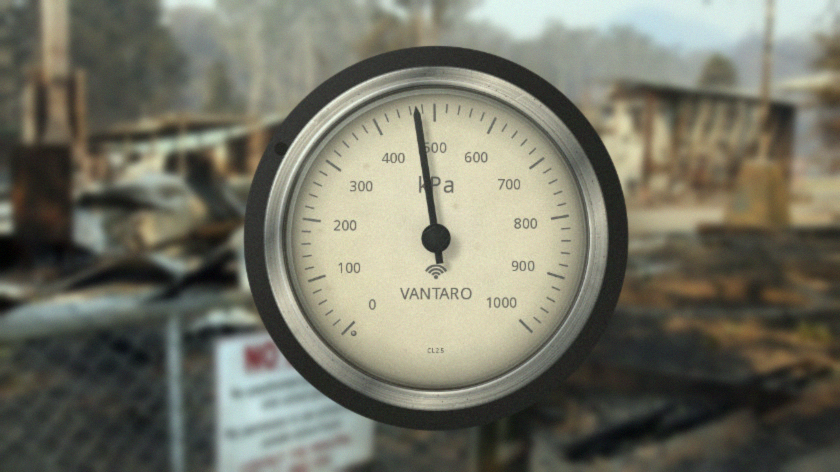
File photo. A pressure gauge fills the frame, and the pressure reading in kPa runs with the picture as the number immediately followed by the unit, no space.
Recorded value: 470kPa
